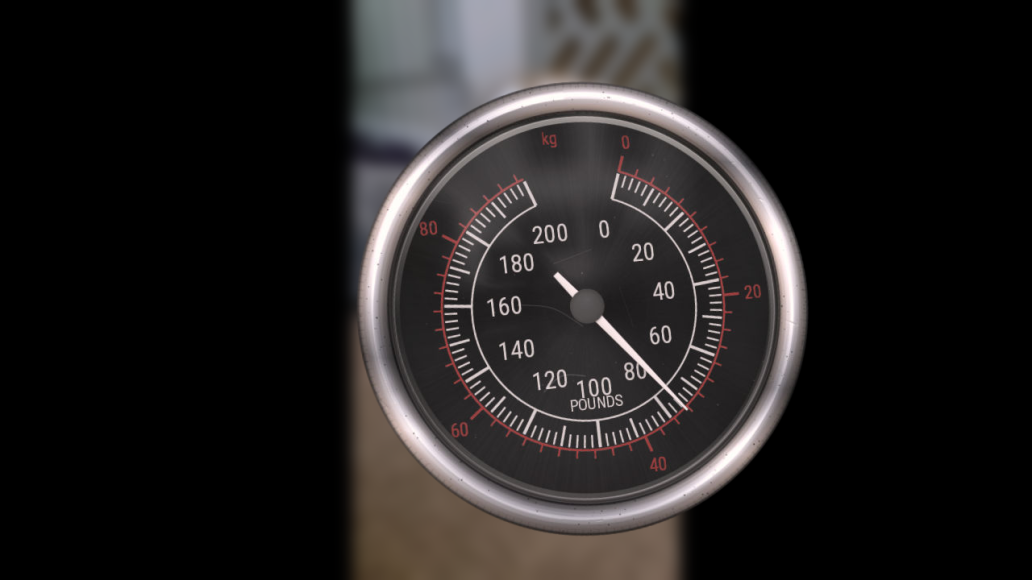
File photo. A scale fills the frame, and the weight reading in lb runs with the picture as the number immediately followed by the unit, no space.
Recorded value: 76lb
